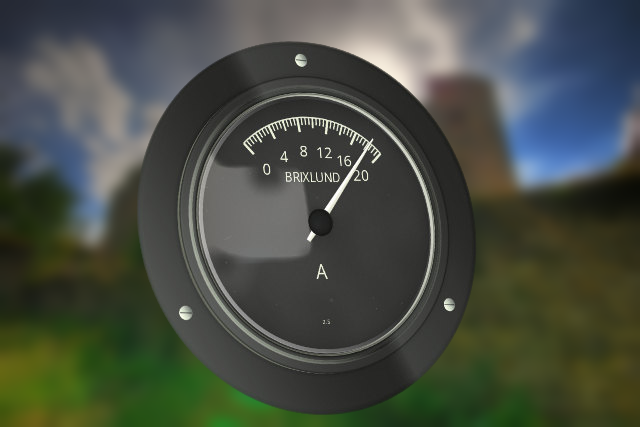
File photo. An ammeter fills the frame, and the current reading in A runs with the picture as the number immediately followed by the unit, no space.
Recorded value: 18A
